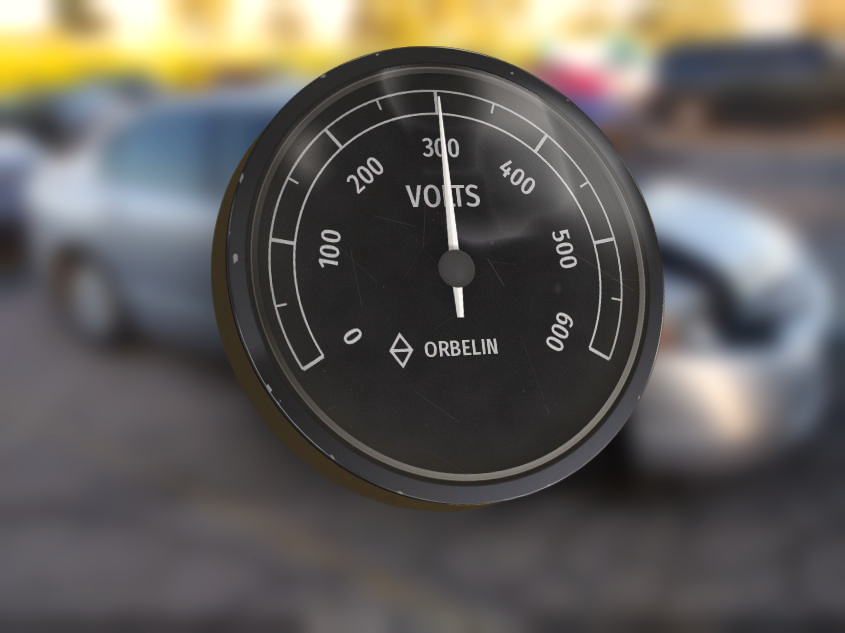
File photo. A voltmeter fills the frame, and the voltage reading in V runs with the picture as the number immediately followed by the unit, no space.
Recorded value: 300V
